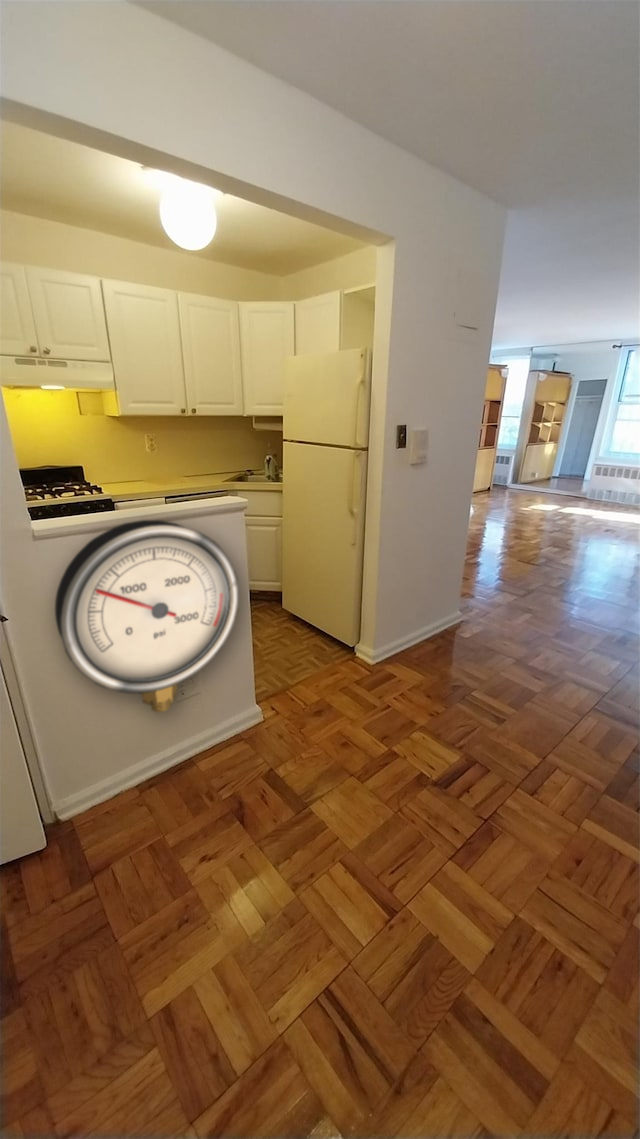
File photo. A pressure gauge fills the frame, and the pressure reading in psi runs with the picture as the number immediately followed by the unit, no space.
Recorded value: 750psi
